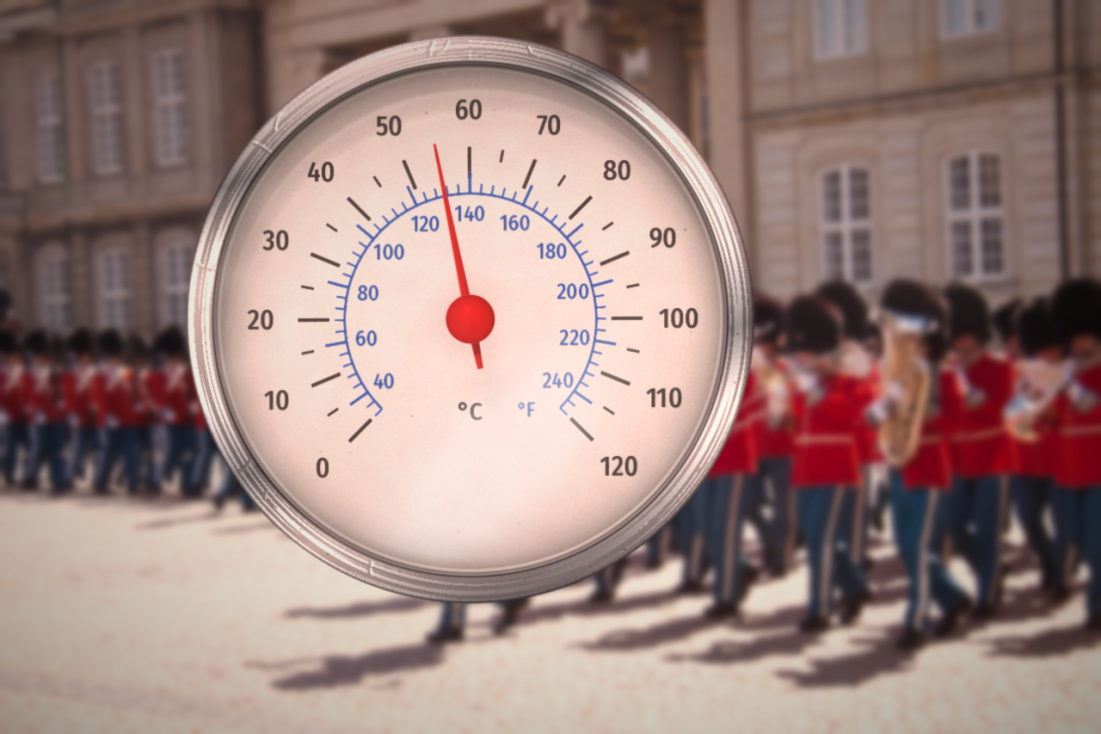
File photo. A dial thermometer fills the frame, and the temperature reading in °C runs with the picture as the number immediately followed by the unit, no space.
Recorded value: 55°C
